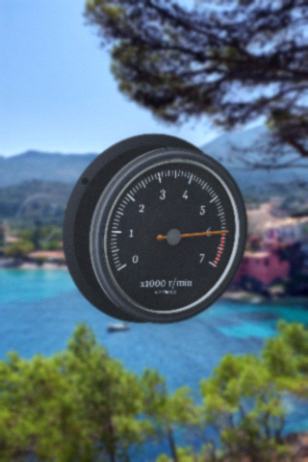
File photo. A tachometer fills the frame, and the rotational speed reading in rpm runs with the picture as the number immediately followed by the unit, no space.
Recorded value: 6000rpm
